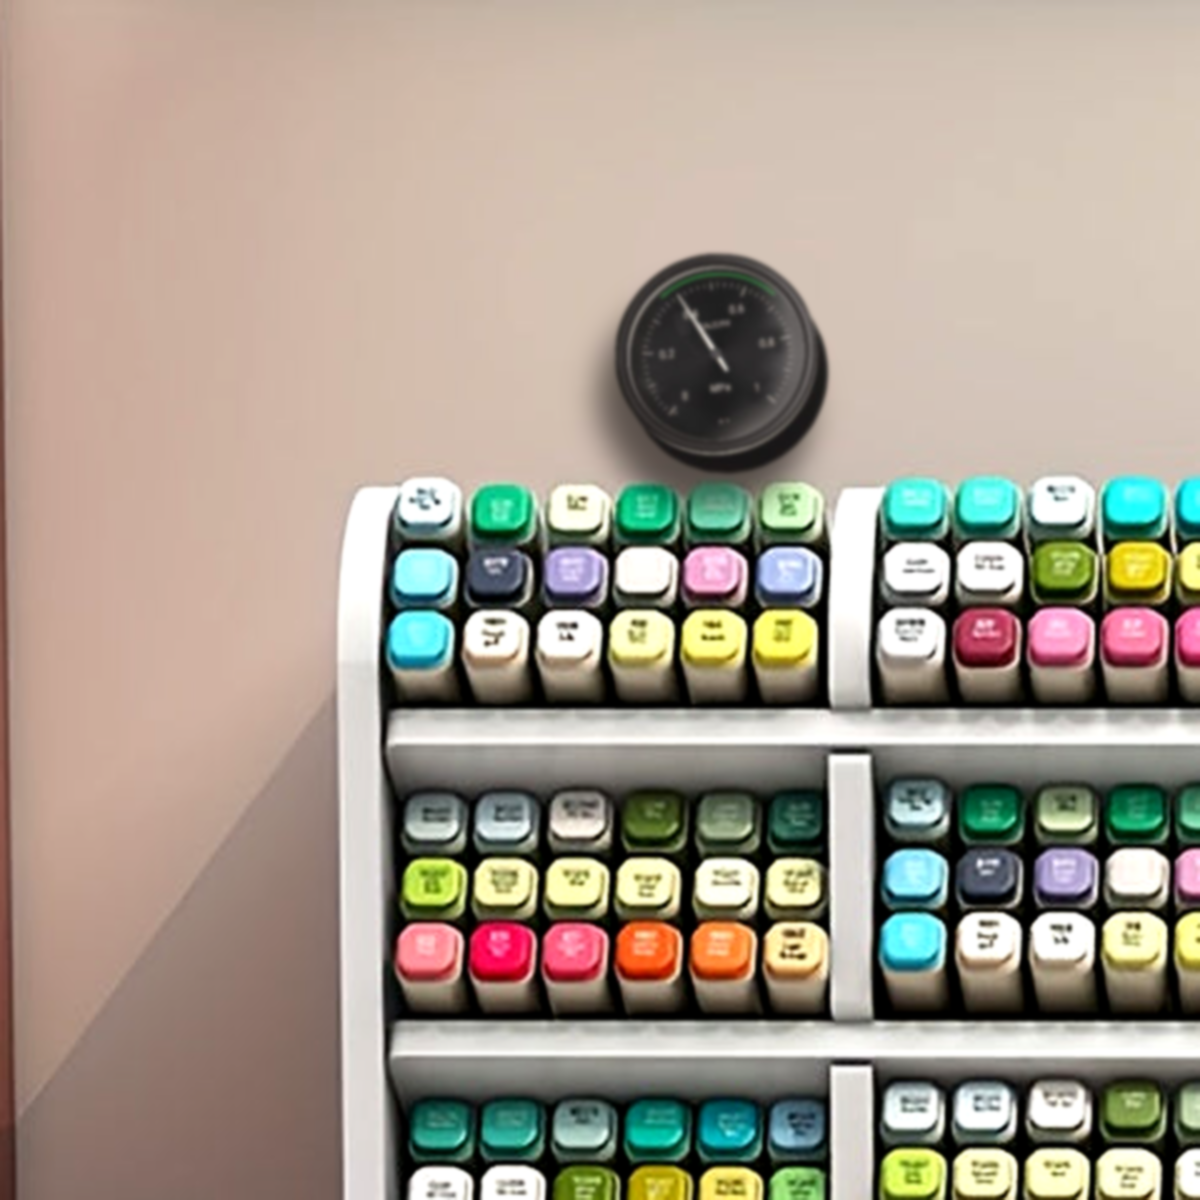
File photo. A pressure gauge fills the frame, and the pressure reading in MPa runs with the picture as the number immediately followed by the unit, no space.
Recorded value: 0.4MPa
